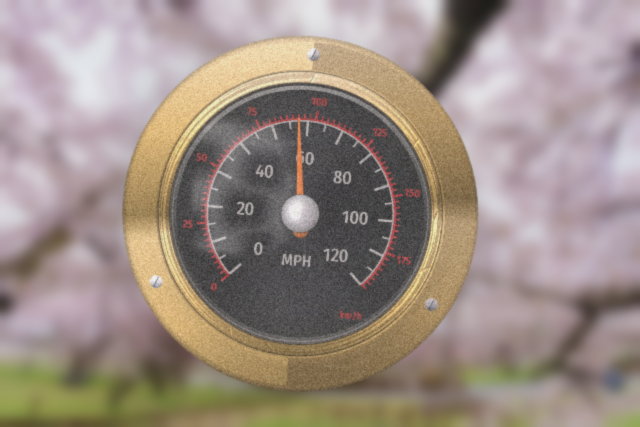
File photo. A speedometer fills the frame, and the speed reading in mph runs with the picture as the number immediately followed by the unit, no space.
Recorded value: 57.5mph
